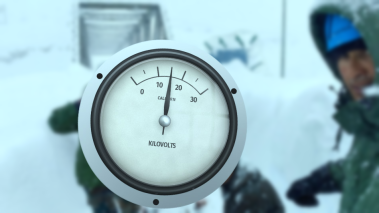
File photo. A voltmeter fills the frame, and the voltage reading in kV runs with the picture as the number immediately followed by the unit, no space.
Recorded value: 15kV
